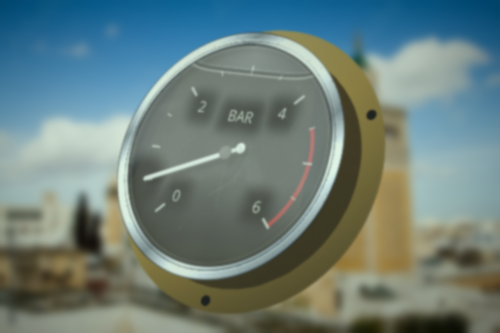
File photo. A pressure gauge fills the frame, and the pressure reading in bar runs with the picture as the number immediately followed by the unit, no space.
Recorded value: 0.5bar
